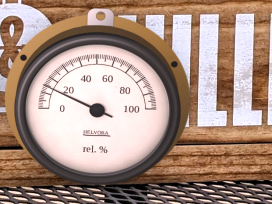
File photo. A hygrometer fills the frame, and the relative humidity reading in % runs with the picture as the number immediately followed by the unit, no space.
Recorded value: 15%
